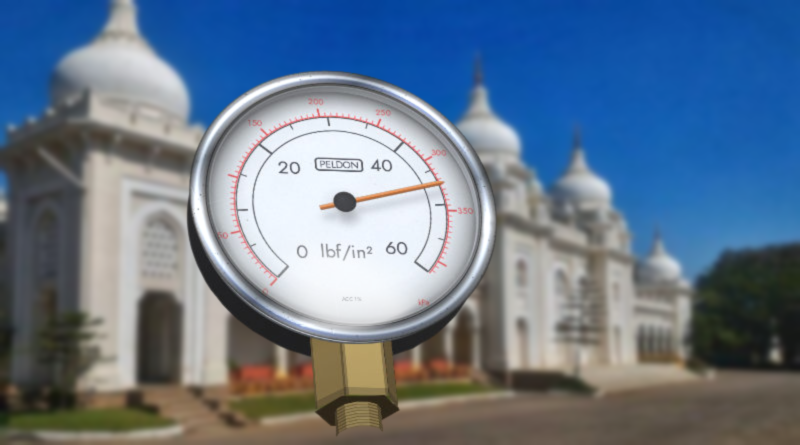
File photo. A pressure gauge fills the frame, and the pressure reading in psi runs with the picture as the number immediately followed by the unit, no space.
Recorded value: 47.5psi
